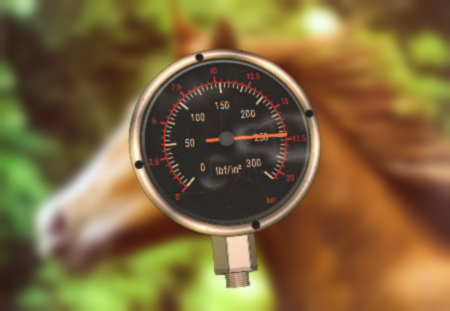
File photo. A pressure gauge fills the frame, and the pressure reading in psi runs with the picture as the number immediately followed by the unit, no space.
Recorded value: 250psi
